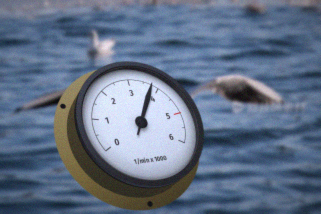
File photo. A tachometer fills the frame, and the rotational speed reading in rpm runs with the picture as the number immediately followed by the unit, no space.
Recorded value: 3750rpm
